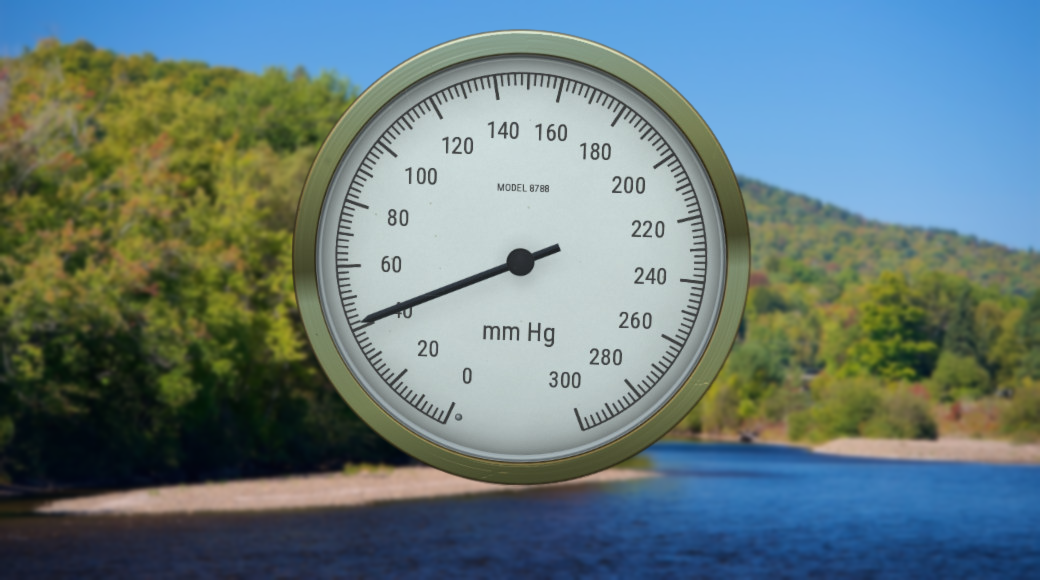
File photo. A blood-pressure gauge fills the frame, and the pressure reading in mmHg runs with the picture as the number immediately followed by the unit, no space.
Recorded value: 42mmHg
